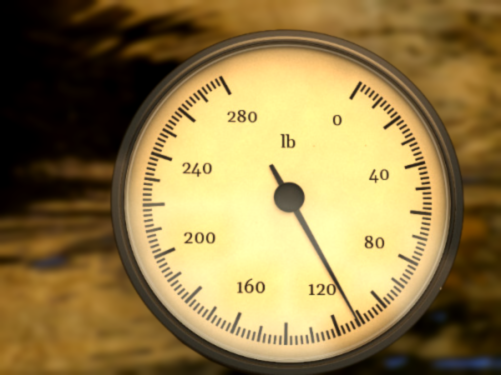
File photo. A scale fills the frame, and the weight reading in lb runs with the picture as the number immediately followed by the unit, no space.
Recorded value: 112lb
